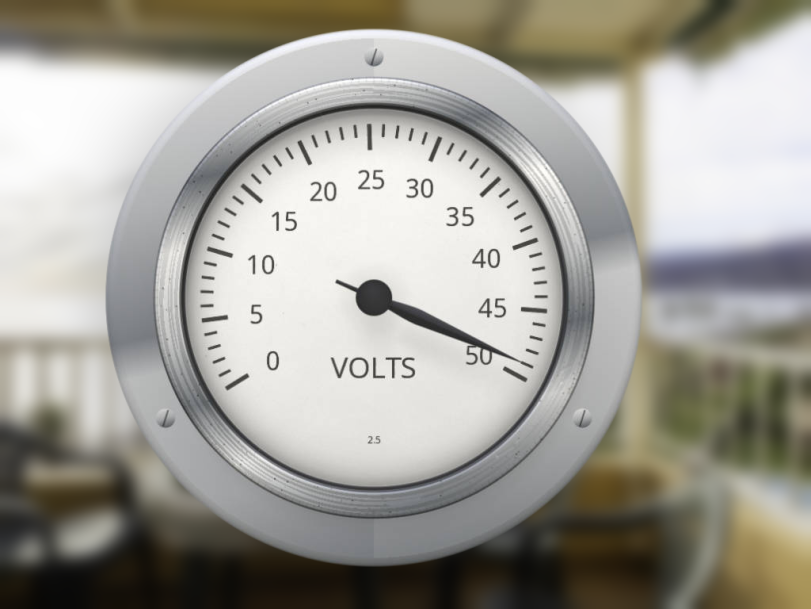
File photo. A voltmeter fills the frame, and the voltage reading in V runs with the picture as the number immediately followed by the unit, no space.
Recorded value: 49V
